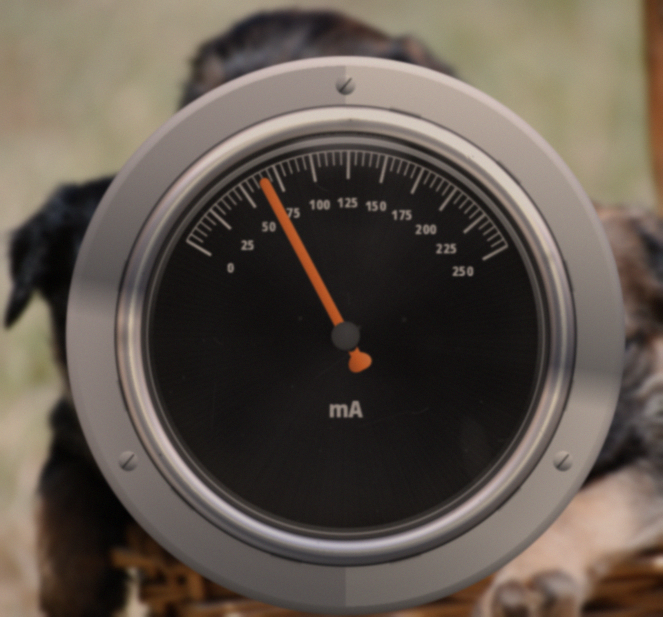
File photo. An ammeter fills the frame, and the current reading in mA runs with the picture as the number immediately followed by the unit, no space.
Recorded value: 65mA
